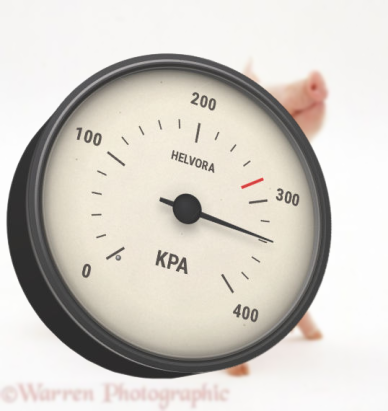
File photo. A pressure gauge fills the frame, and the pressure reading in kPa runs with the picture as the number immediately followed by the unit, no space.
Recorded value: 340kPa
